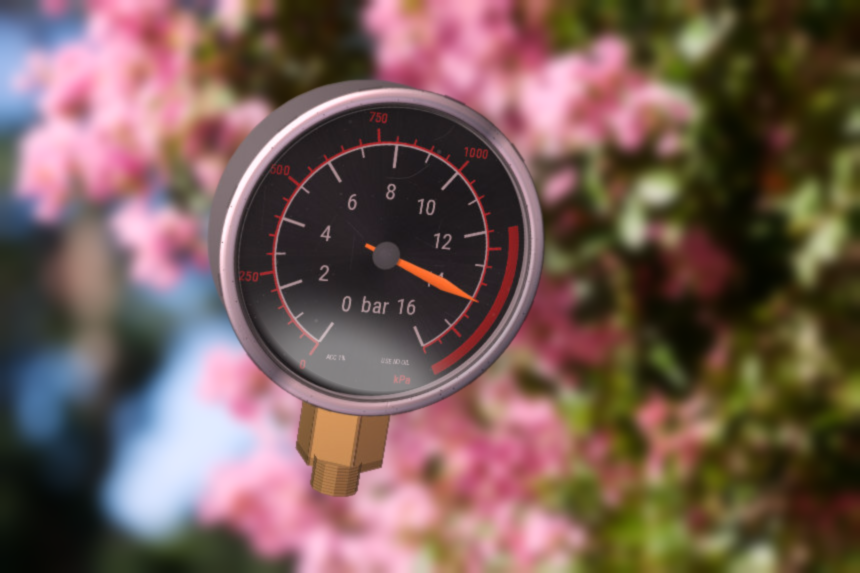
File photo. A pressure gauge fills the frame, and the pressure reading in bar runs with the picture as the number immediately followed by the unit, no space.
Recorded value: 14bar
